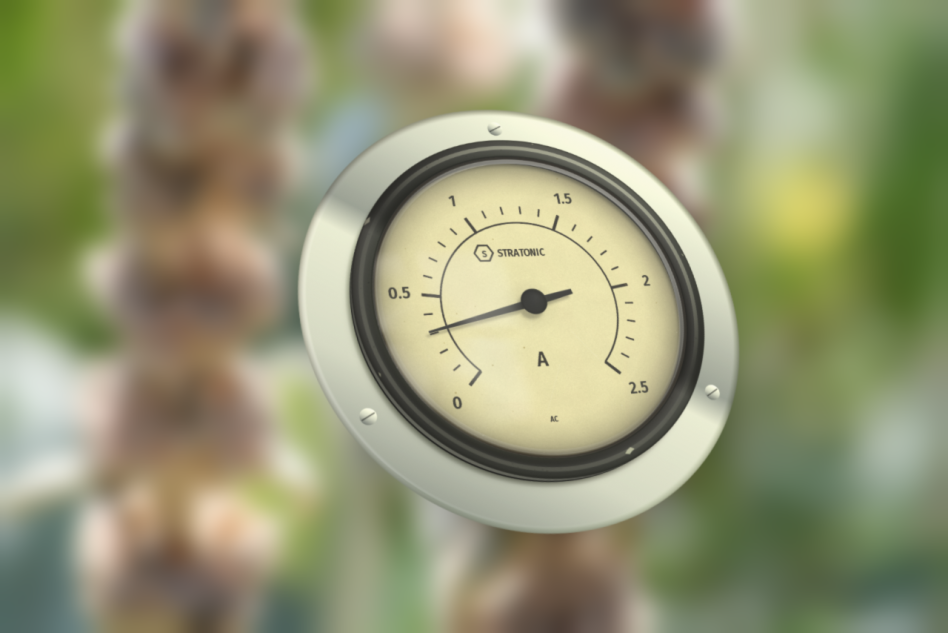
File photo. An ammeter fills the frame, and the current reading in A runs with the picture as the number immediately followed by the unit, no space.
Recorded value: 0.3A
